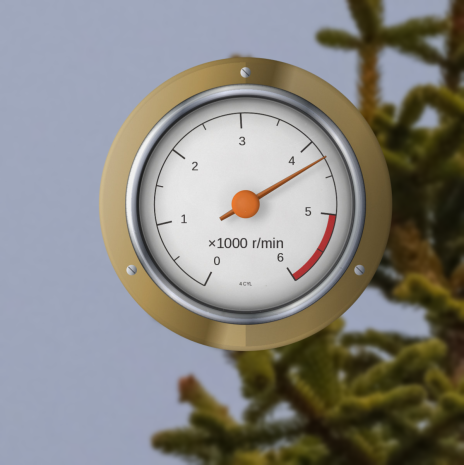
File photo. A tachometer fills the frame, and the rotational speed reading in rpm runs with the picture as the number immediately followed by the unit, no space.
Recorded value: 4250rpm
